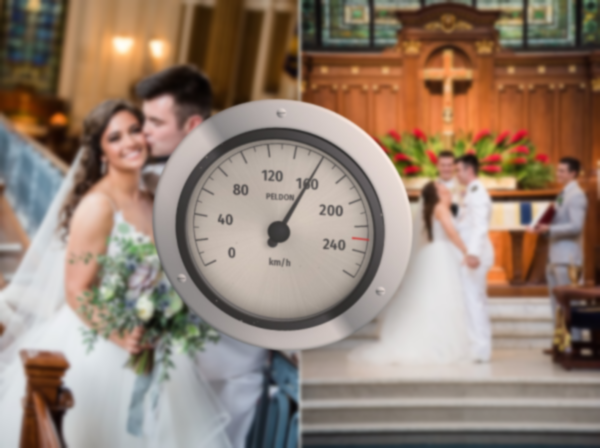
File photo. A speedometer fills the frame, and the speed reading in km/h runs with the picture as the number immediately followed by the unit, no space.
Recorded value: 160km/h
